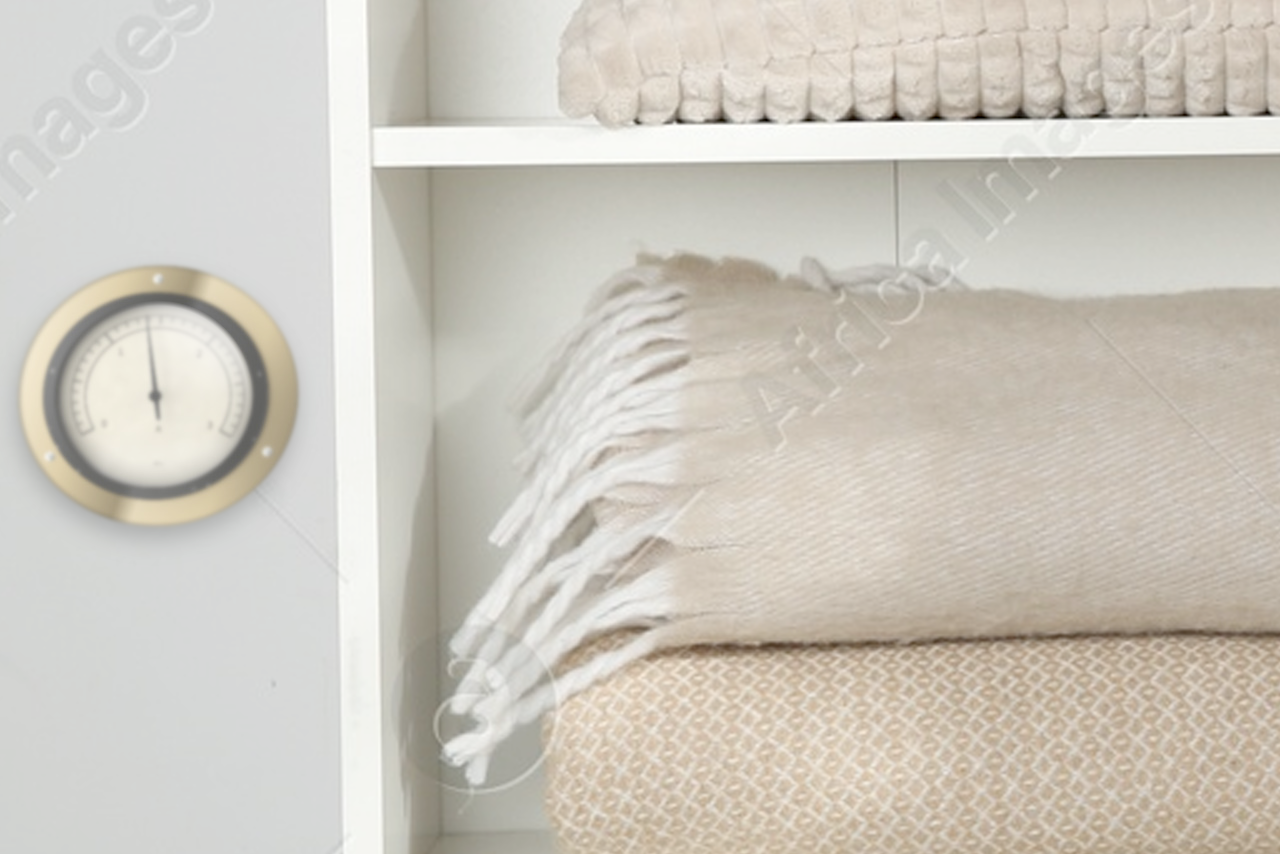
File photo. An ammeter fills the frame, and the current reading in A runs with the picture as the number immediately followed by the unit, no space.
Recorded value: 1.4A
